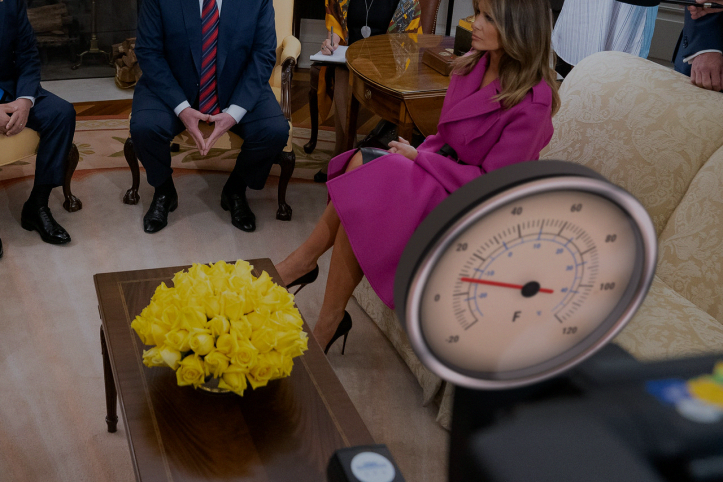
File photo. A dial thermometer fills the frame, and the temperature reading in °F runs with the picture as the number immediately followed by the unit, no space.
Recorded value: 10°F
